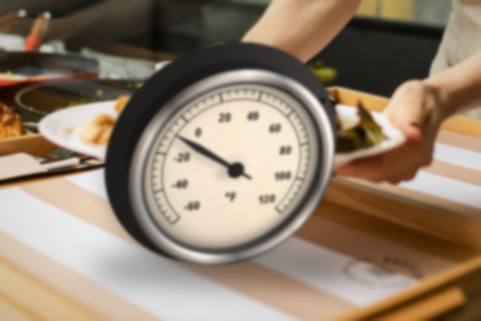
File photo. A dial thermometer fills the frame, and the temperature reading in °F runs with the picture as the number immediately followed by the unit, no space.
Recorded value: -8°F
